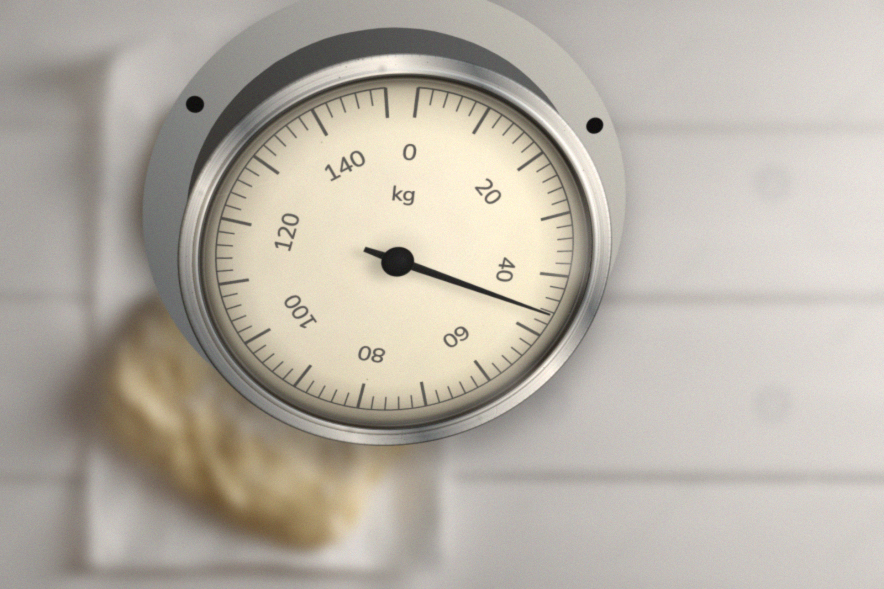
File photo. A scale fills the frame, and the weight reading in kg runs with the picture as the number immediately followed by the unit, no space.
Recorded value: 46kg
